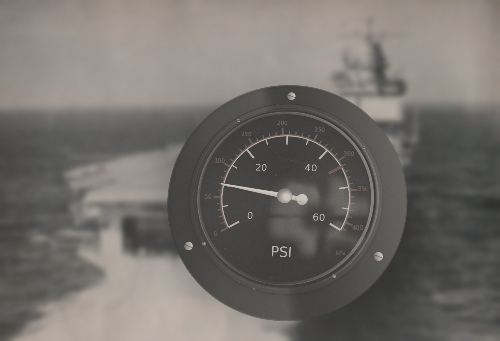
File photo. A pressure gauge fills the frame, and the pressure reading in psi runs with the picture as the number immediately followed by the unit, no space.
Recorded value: 10psi
